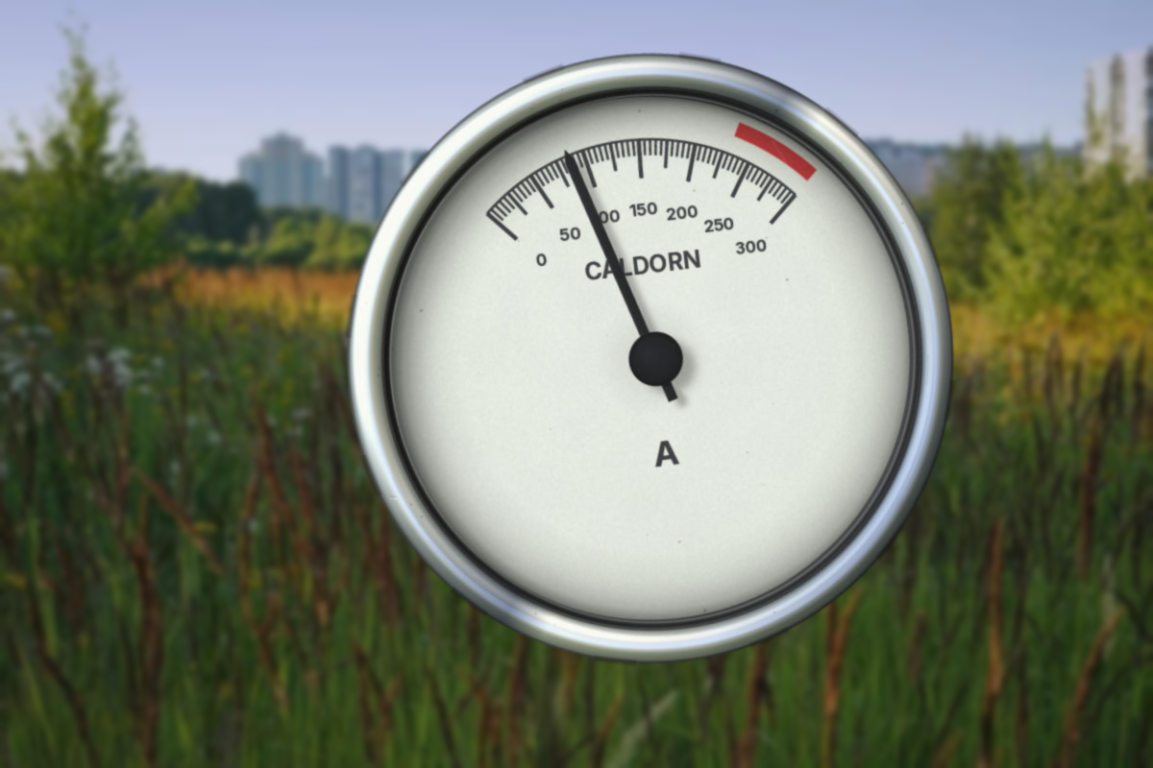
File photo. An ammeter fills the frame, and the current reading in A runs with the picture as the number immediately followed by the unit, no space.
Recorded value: 85A
